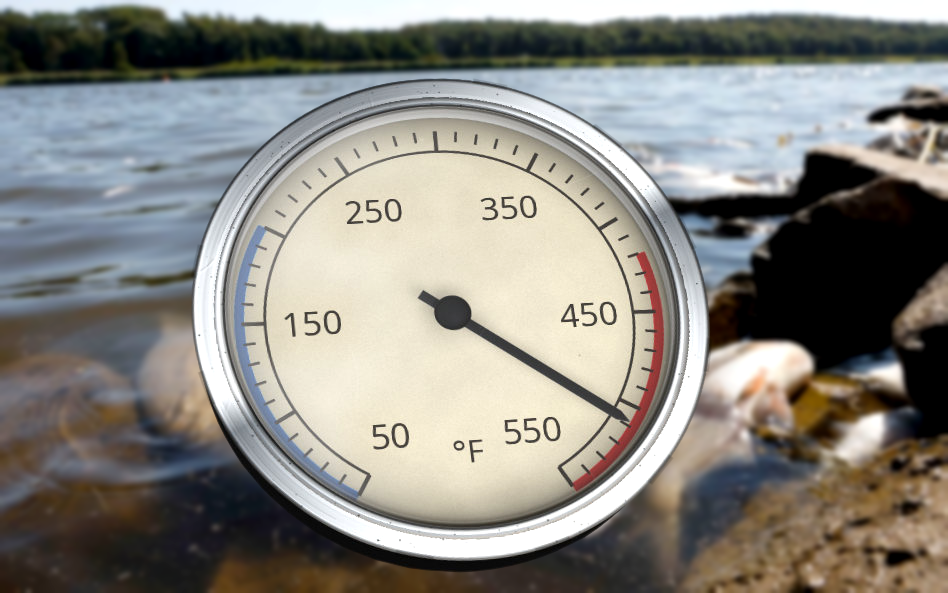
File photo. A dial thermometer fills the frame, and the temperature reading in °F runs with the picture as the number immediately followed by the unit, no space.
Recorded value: 510°F
